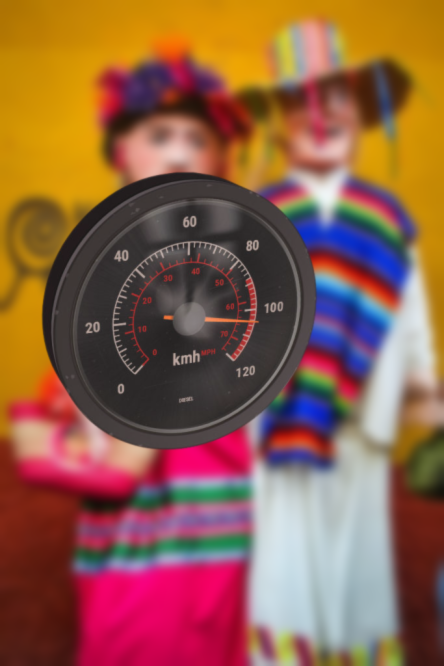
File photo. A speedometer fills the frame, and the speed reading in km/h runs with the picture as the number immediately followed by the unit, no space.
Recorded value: 104km/h
